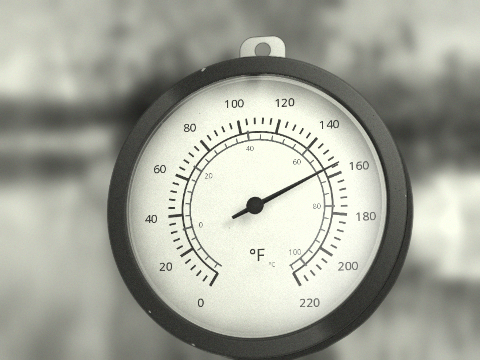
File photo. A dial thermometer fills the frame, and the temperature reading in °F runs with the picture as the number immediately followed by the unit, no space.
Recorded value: 156°F
